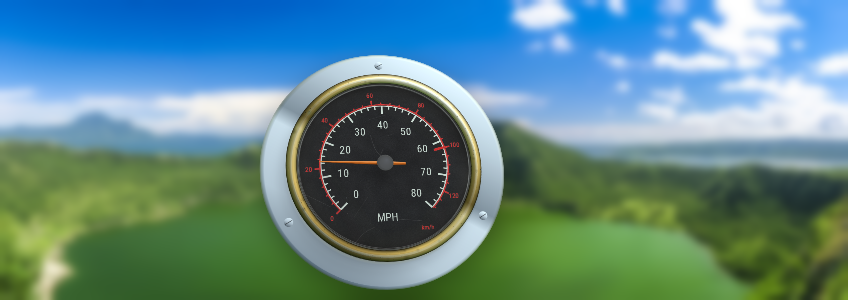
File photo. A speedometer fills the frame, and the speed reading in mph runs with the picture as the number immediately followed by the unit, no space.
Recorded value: 14mph
